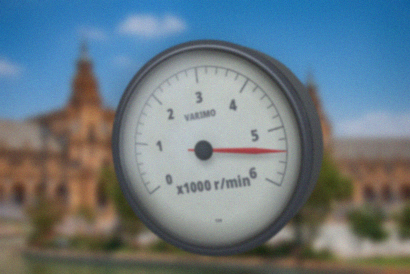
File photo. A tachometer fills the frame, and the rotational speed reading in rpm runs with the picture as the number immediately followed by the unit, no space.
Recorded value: 5400rpm
